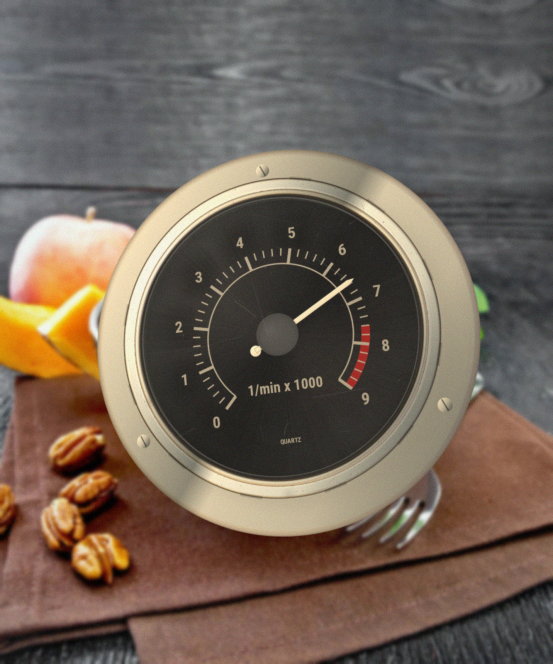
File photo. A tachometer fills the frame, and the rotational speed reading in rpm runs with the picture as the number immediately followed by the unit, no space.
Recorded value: 6600rpm
